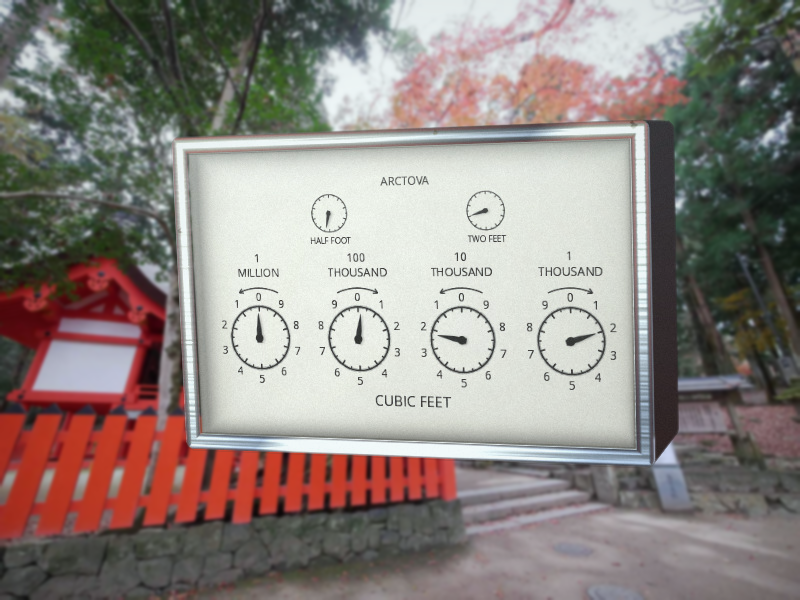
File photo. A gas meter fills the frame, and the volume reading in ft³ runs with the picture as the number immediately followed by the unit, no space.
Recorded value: 2200ft³
